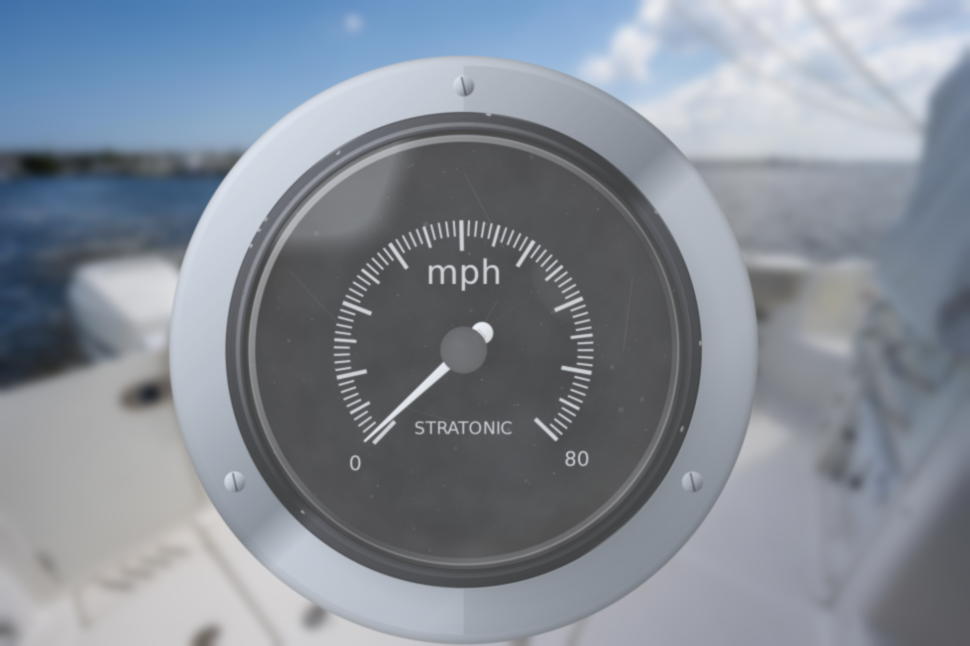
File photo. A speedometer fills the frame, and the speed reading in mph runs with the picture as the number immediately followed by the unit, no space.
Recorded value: 1mph
